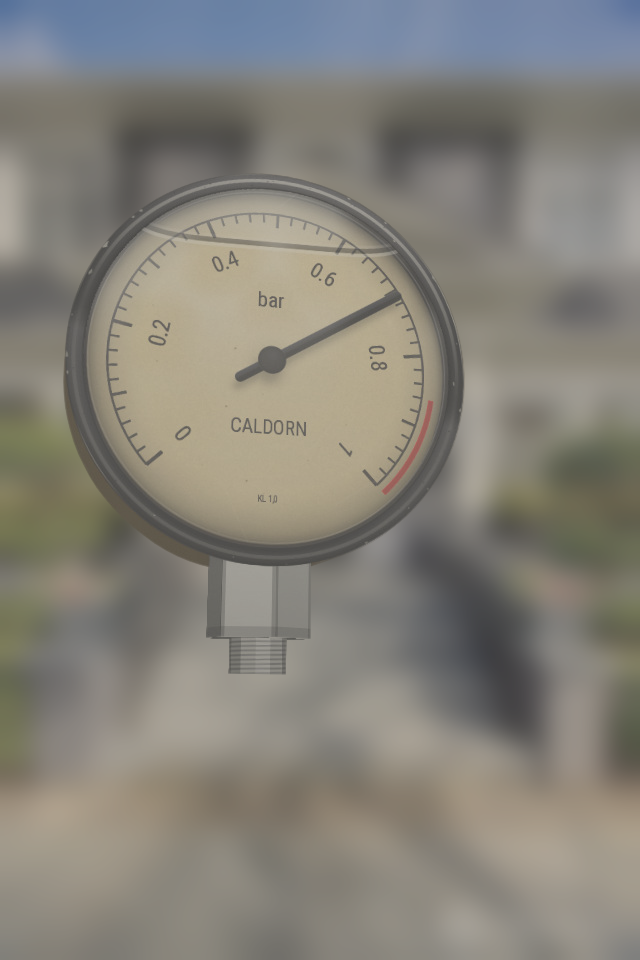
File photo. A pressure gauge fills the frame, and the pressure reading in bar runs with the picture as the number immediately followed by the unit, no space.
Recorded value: 0.71bar
